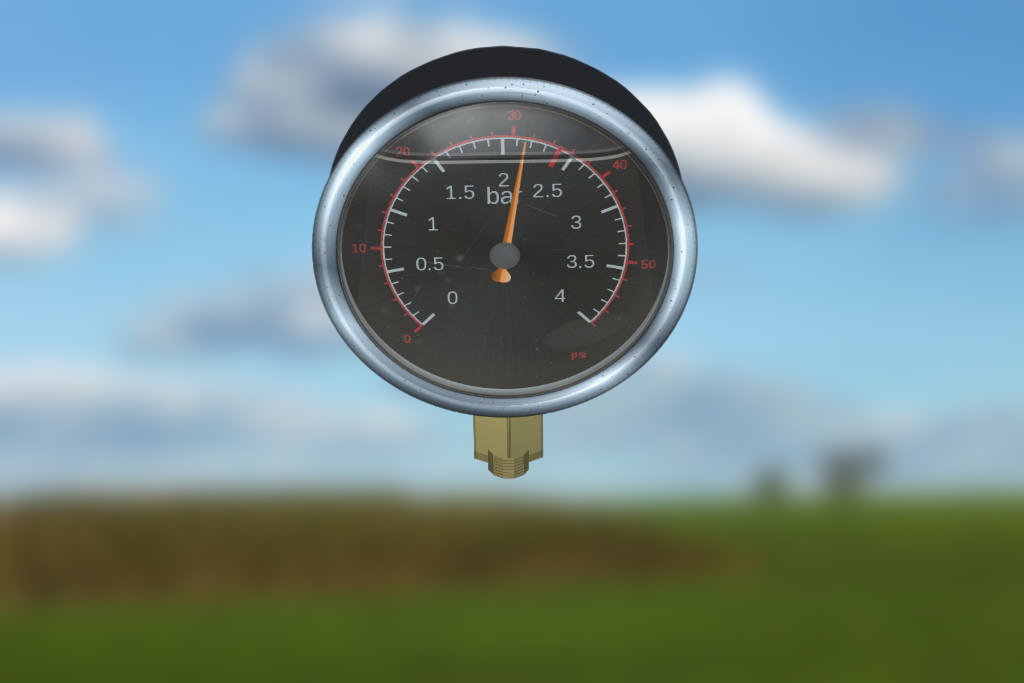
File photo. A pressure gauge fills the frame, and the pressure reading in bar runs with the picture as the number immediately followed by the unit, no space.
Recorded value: 2.15bar
